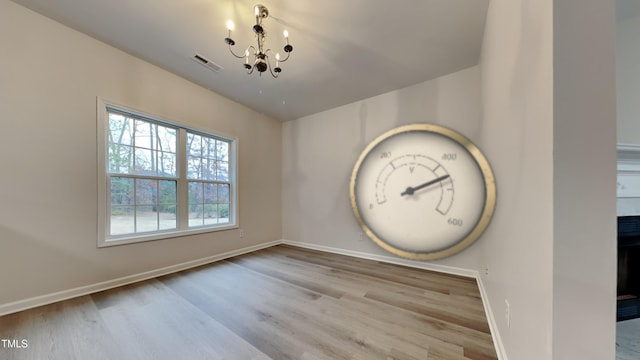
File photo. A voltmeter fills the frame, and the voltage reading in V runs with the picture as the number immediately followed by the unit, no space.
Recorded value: 450V
